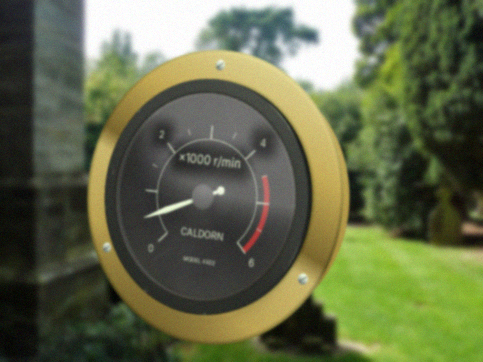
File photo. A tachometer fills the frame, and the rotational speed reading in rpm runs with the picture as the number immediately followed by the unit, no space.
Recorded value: 500rpm
